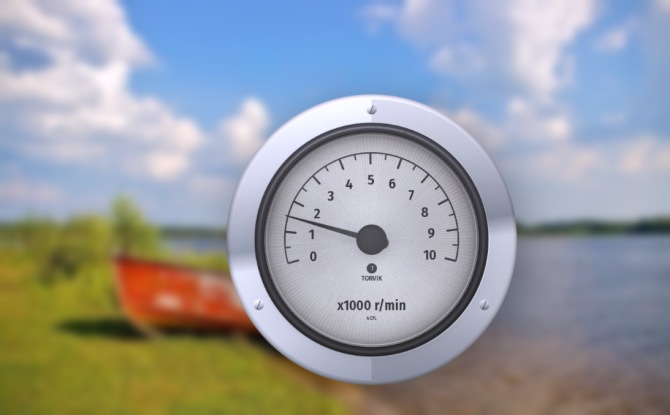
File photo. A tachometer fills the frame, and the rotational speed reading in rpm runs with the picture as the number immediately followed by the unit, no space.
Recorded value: 1500rpm
